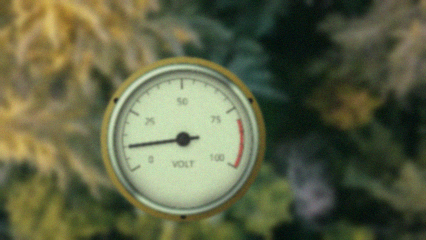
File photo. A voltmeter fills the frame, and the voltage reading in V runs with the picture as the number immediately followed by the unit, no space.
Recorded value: 10V
